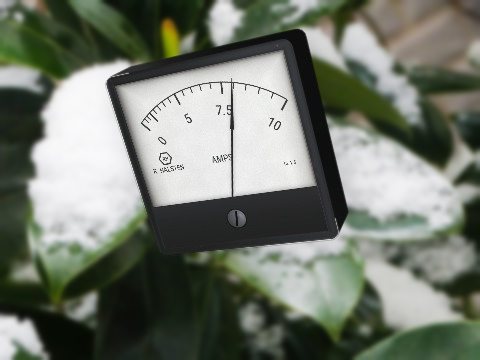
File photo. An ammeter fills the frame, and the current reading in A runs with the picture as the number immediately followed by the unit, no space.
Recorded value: 8A
